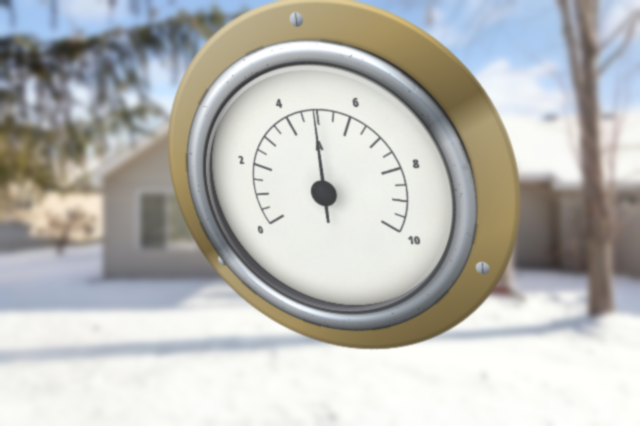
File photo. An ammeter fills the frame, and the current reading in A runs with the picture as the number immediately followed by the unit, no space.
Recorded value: 5A
